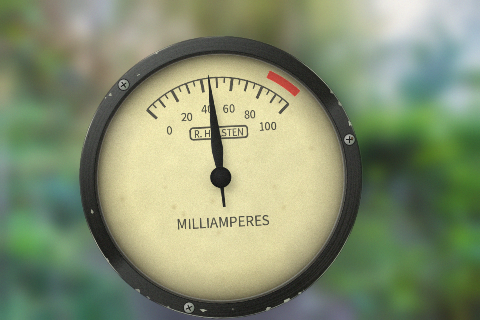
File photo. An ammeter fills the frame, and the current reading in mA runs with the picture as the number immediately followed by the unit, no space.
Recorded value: 45mA
